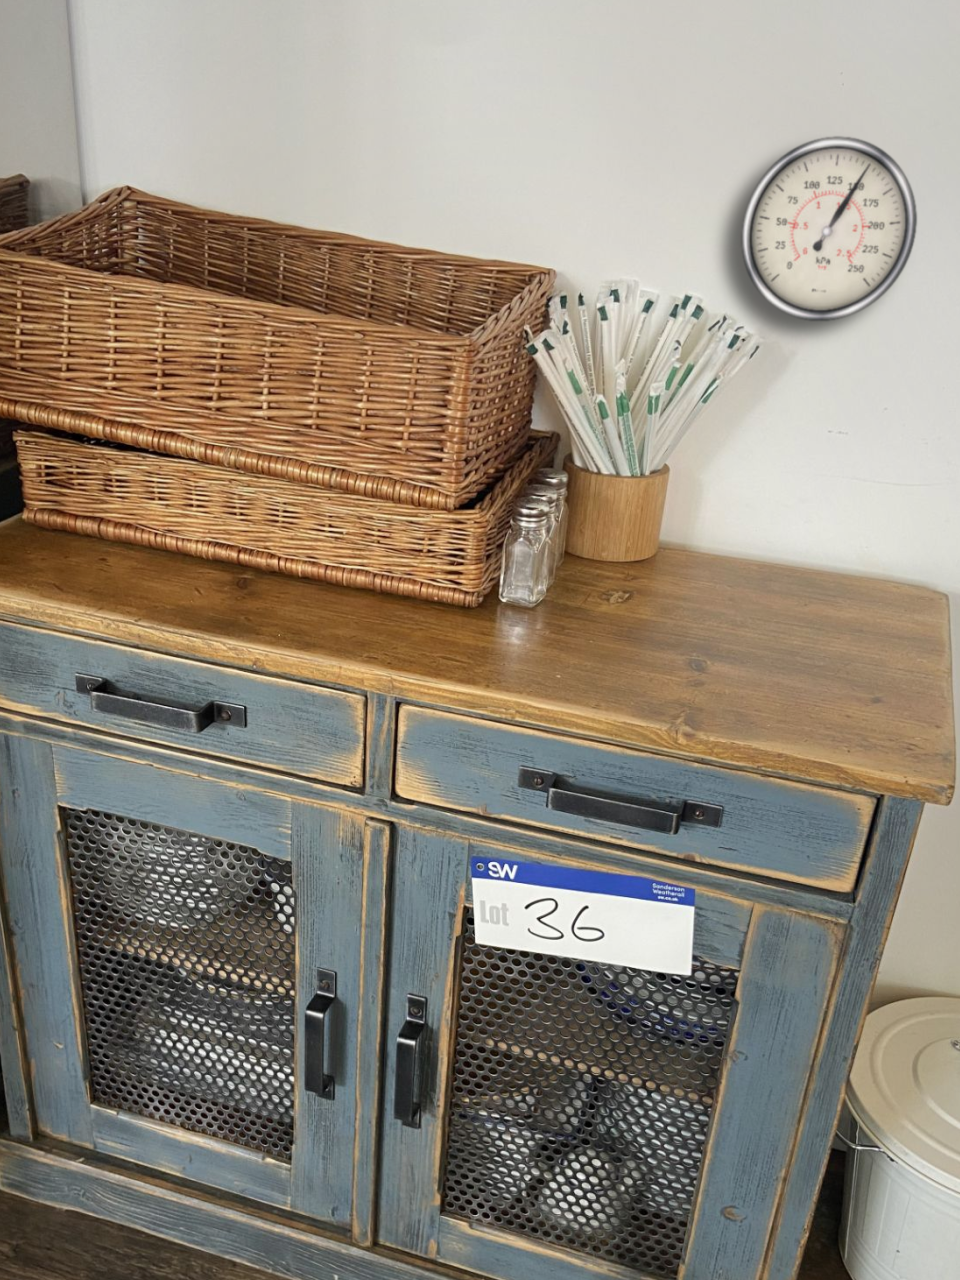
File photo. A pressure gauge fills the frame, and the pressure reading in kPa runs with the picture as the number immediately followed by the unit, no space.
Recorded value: 150kPa
